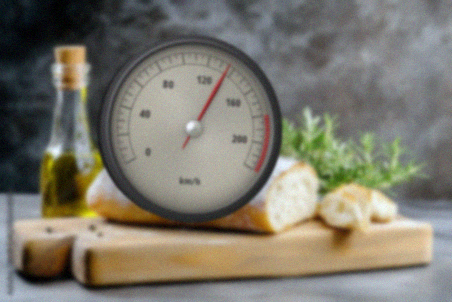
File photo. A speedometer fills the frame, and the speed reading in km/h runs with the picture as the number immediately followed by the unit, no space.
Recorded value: 135km/h
